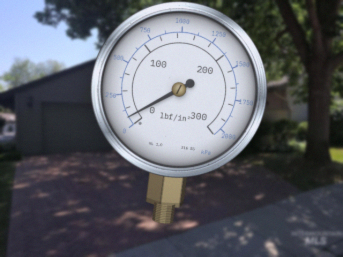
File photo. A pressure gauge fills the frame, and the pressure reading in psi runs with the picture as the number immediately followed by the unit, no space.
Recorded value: 10psi
